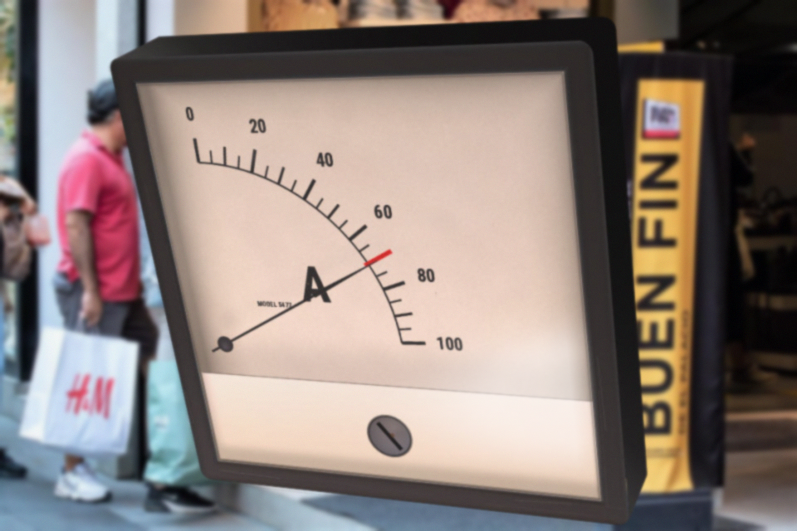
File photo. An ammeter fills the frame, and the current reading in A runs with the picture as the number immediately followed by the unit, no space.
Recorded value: 70A
